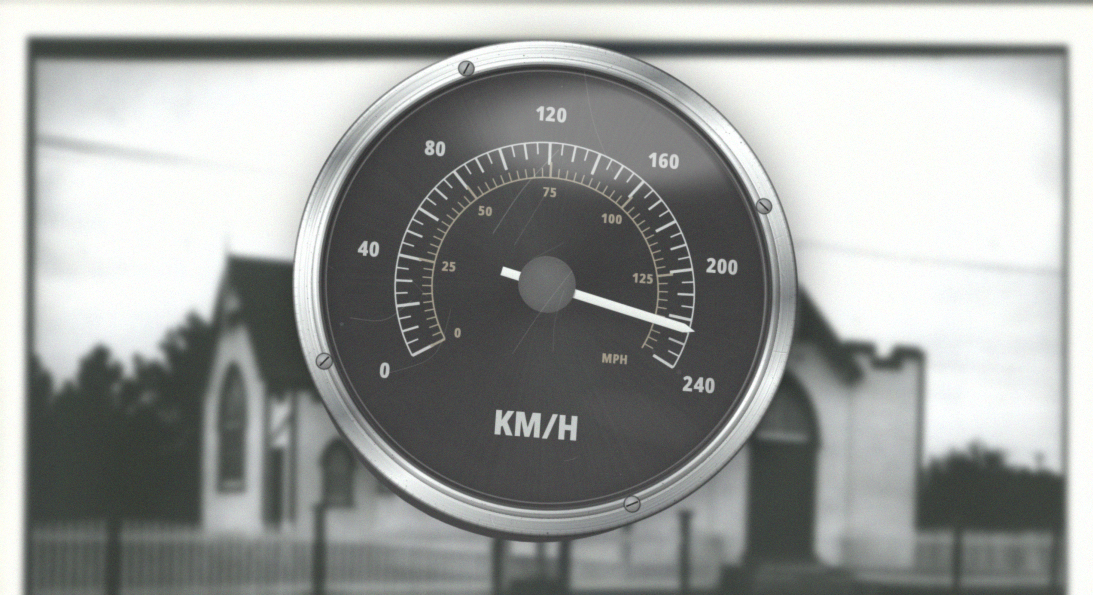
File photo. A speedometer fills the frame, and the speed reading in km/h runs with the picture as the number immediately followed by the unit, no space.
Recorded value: 225km/h
